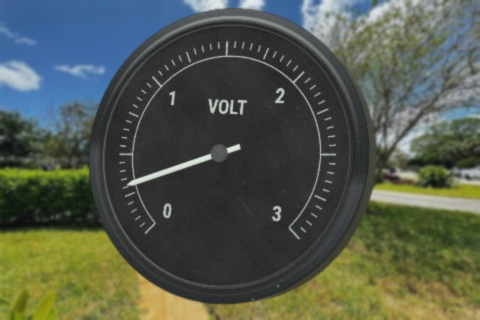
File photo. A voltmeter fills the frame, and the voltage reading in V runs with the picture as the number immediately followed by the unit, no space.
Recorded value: 0.3V
